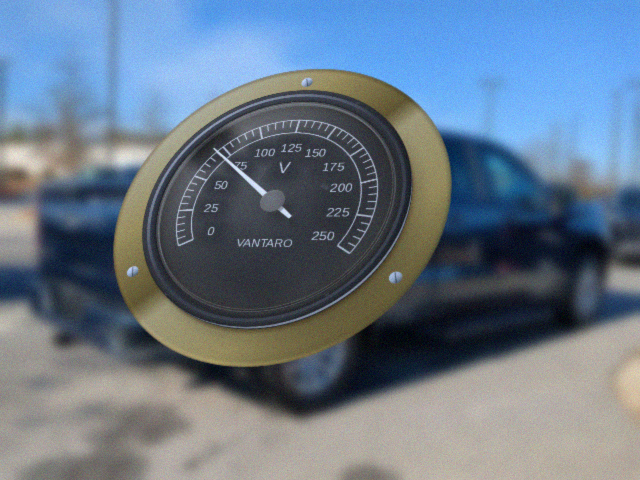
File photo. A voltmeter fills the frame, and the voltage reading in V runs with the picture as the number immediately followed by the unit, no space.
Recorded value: 70V
